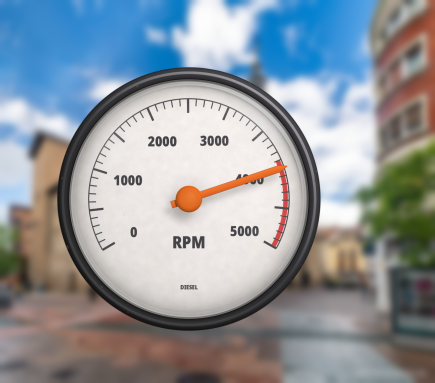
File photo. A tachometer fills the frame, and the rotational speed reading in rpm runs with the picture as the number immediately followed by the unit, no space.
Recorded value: 4000rpm
